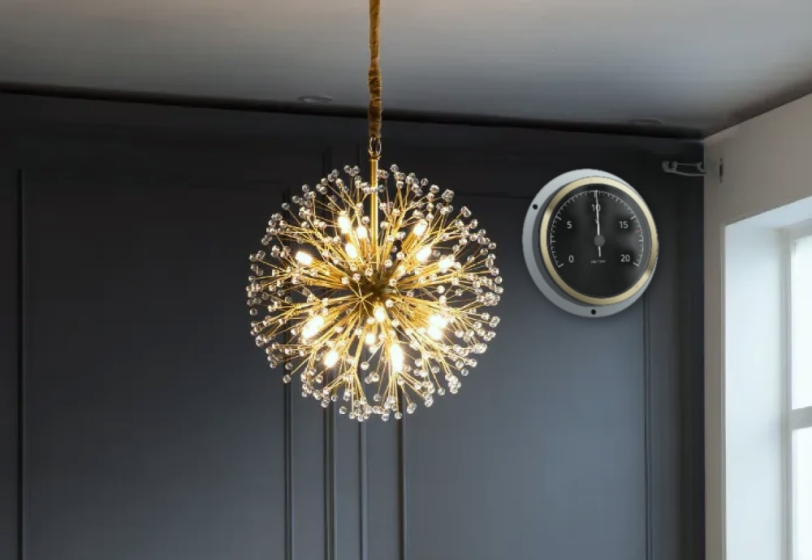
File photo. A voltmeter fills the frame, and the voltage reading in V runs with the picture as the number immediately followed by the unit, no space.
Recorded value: 10V
